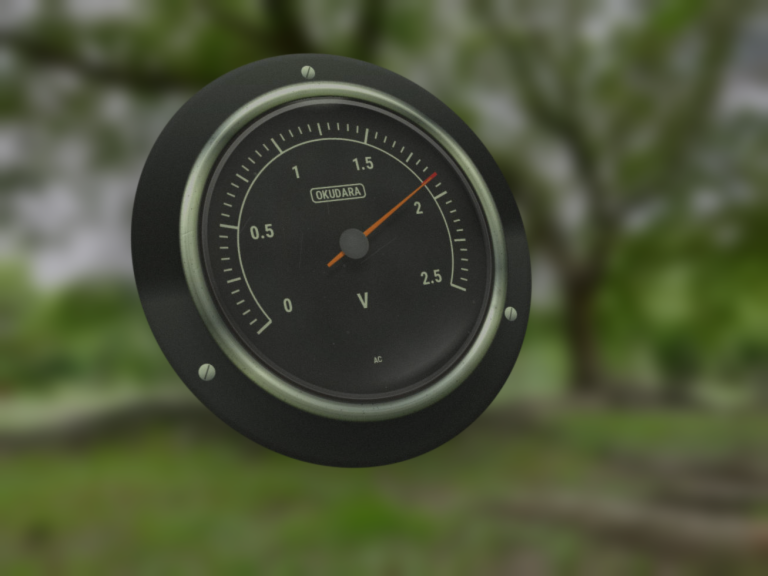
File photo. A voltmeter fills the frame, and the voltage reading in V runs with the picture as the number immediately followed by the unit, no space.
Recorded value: 1.9V
